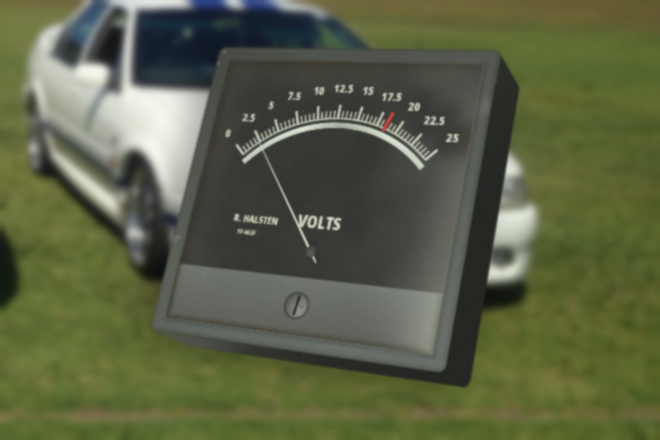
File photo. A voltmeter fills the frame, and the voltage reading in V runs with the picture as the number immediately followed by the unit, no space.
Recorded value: 2.5V
